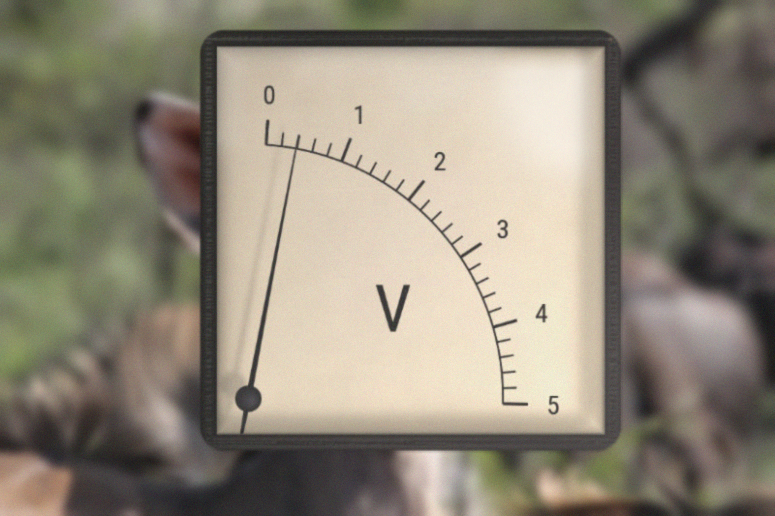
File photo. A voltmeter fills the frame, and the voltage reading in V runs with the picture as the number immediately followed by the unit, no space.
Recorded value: 0.4V
